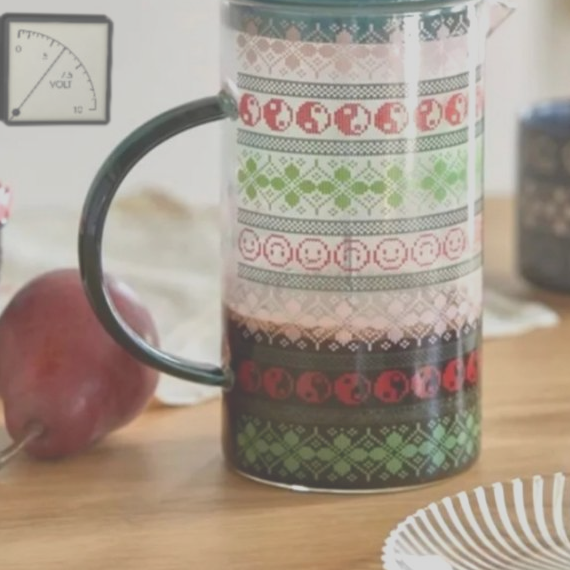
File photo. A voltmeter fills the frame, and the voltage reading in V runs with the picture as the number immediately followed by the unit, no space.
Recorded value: 6V
